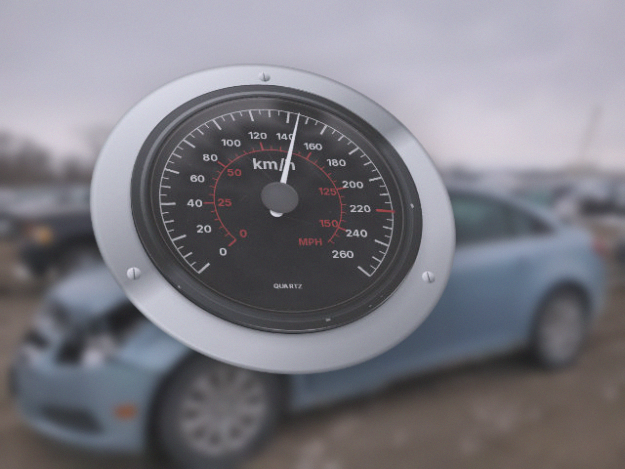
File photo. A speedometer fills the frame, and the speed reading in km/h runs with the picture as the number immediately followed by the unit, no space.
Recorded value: 145km/h
